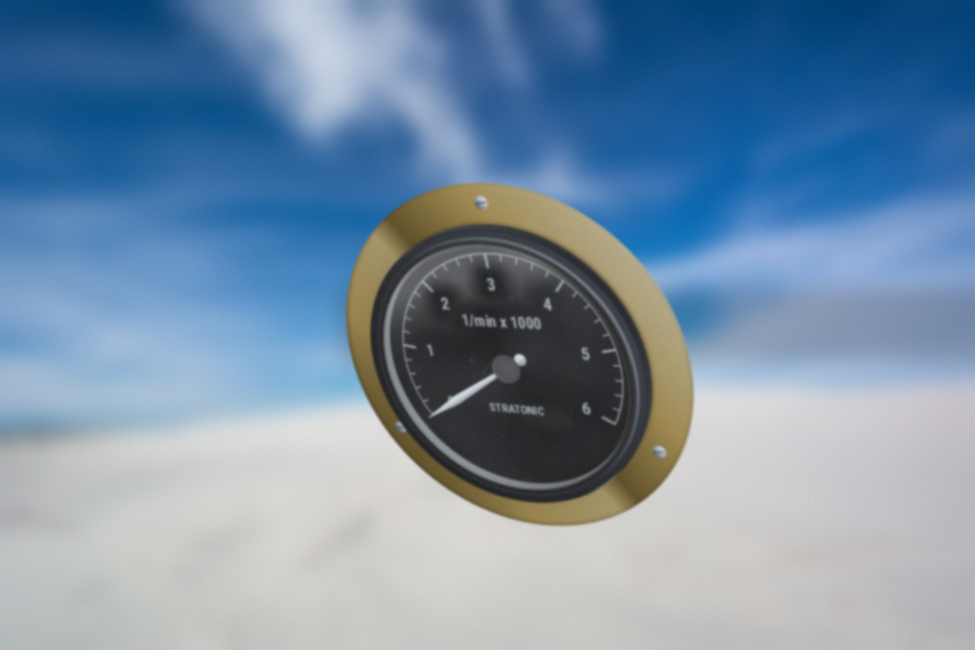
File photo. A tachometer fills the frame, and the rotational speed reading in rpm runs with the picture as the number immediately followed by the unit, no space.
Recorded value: 0rpm
